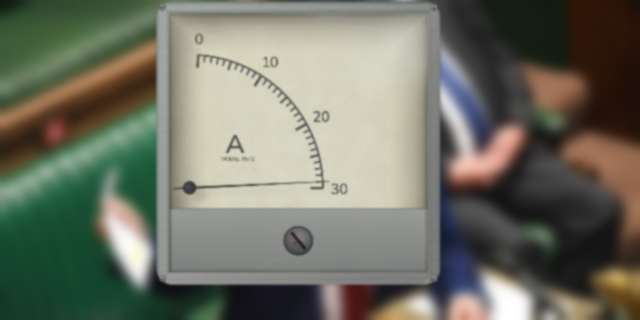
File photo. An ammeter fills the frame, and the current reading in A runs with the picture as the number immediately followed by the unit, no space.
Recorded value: 29A
